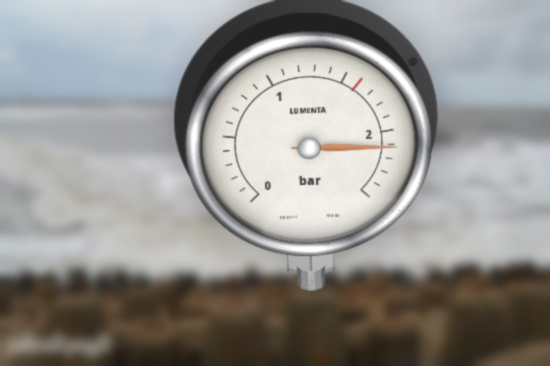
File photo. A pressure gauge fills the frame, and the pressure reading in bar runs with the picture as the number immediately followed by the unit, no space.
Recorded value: 2.1bar
